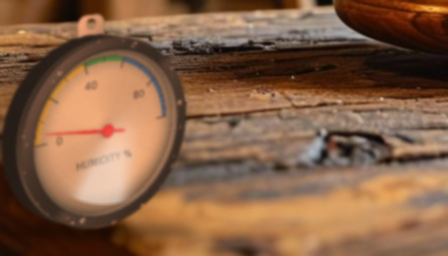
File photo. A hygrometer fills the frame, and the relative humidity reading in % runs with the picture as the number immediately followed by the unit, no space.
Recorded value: 5%
